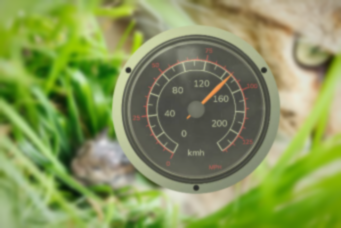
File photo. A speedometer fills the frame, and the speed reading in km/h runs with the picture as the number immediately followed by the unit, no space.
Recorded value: 145km/h
